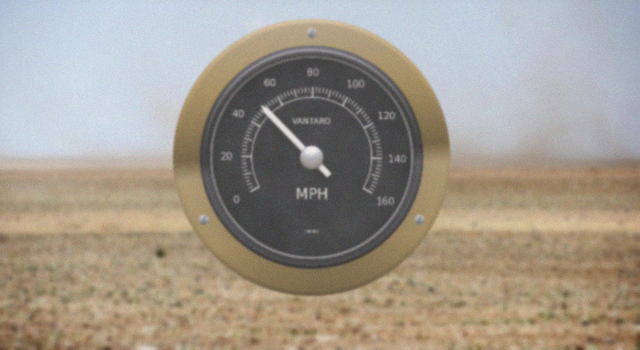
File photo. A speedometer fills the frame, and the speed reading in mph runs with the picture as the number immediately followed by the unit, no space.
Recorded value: 50mph
